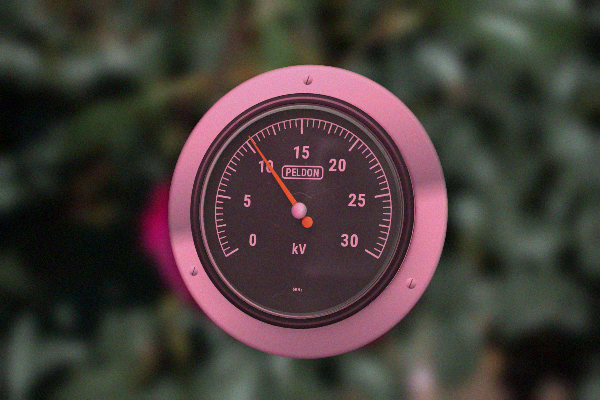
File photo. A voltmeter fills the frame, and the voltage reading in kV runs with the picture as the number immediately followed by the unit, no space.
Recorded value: 10.5kV
